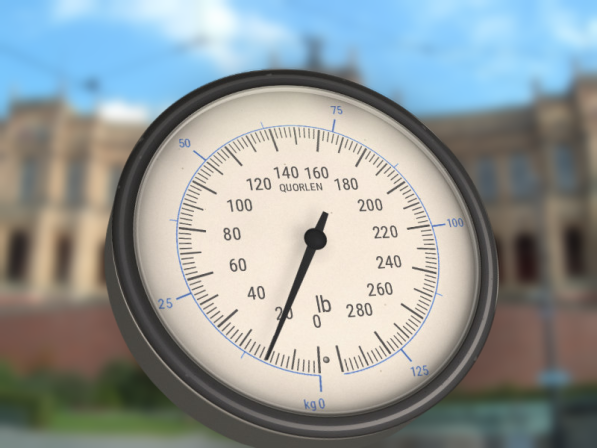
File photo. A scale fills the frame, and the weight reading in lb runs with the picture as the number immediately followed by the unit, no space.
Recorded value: 20lb
